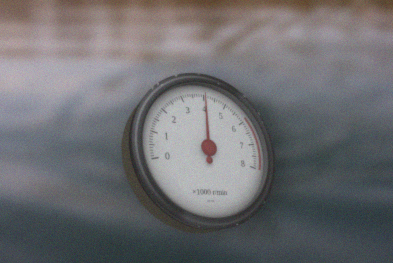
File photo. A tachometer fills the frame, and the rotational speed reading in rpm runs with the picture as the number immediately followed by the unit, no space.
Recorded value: 4000rpm
